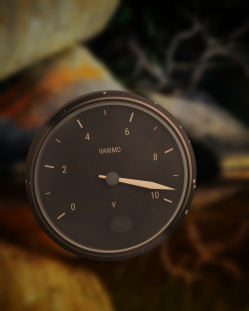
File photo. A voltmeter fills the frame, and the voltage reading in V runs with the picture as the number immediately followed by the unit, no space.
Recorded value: 9.5V
